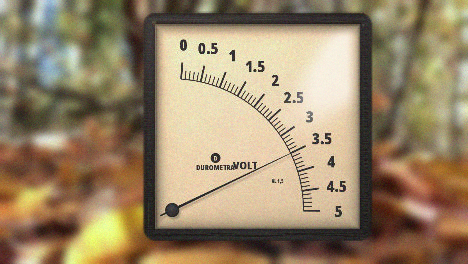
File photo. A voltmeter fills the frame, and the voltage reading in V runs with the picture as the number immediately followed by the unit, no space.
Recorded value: 3.5V
